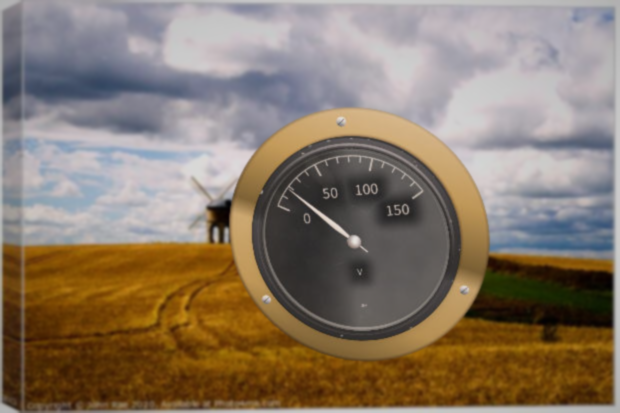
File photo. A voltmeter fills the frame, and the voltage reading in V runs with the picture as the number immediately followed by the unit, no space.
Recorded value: 20V
